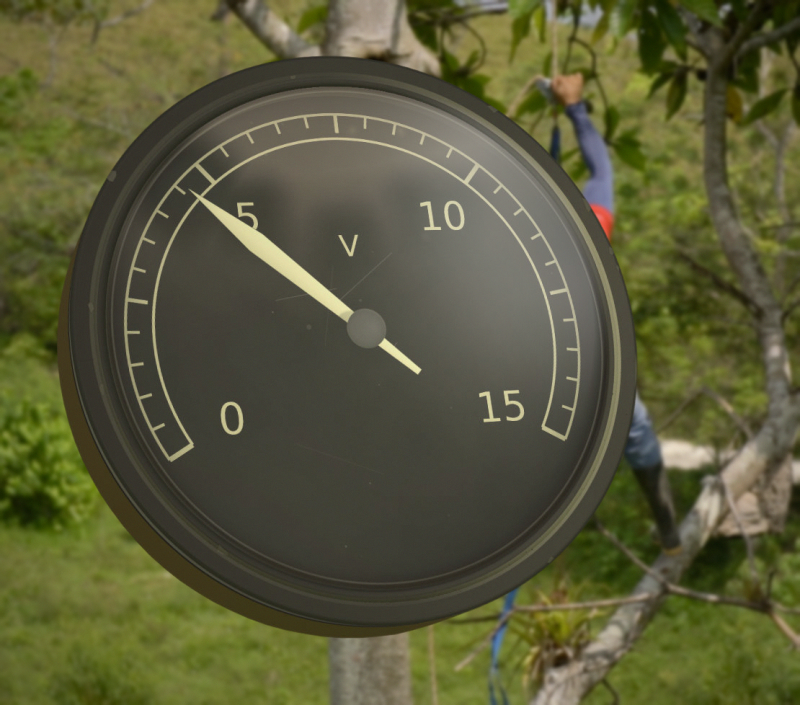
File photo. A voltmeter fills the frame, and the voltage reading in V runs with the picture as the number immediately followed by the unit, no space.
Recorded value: 4.5V
